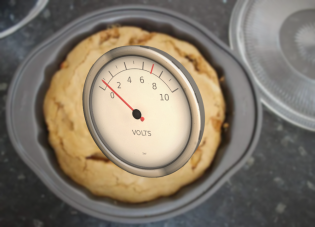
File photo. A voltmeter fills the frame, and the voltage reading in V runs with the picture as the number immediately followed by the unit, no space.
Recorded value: 1V
